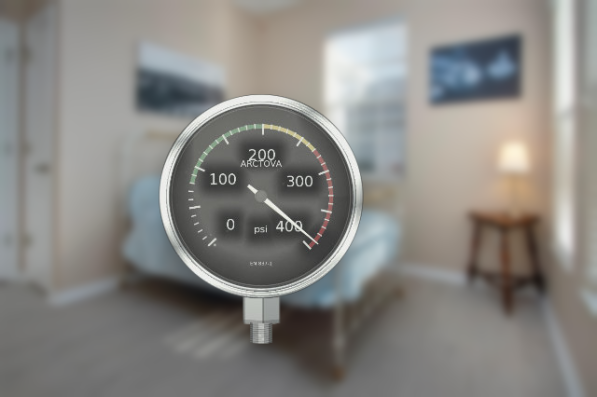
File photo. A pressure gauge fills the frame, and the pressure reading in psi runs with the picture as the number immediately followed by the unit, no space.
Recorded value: 390psi
